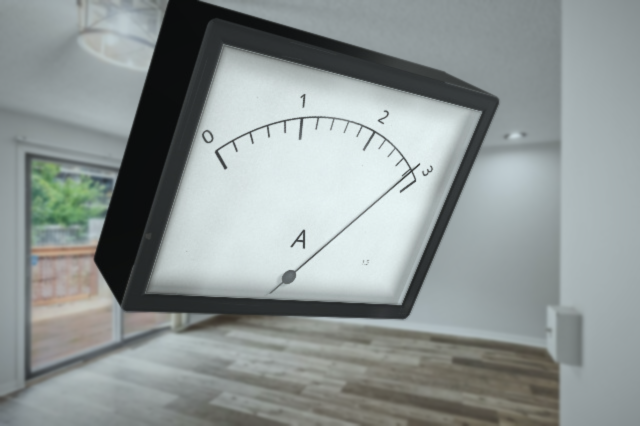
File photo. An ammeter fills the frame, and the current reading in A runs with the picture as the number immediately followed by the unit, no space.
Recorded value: 2.8A
